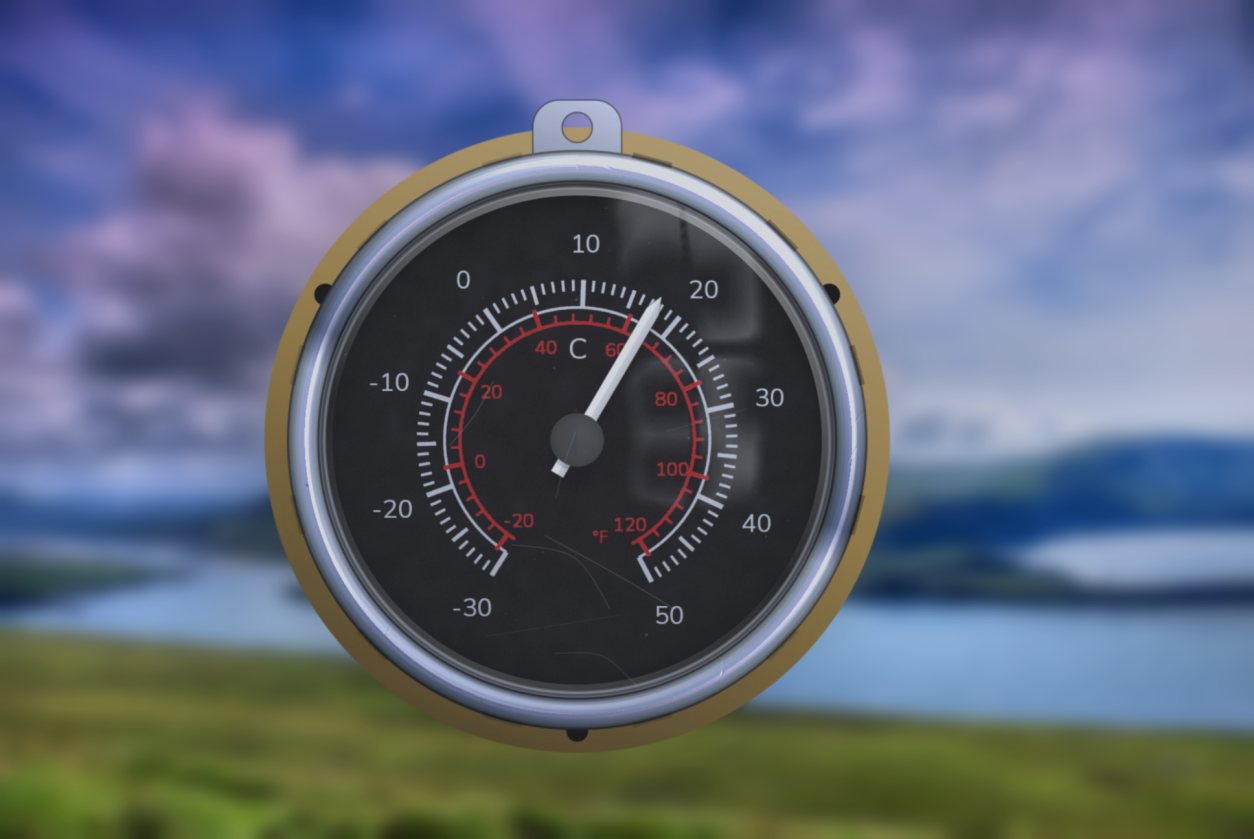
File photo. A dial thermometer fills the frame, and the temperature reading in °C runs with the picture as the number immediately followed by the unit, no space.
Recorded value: 17.5°C
